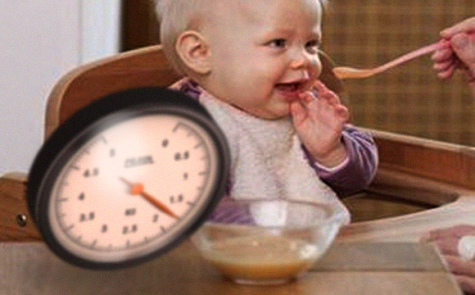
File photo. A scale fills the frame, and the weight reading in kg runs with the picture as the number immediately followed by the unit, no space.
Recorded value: 1.75kg
